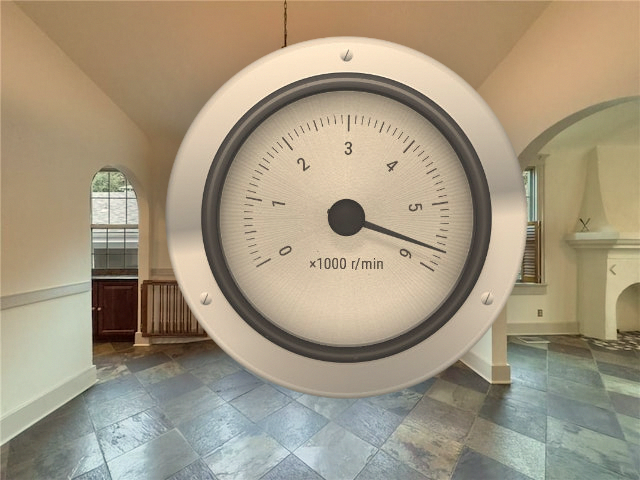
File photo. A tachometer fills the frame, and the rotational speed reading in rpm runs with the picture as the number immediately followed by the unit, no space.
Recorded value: 5700rpm
